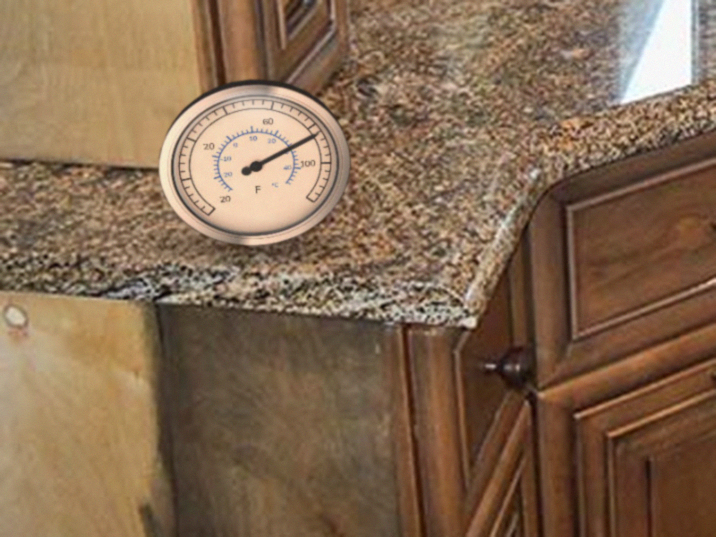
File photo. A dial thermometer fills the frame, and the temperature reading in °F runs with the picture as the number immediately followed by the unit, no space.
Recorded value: 84°F
